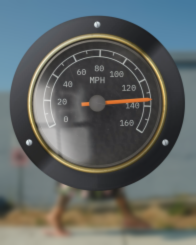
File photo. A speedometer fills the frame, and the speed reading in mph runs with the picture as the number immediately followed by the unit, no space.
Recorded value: 135mph
